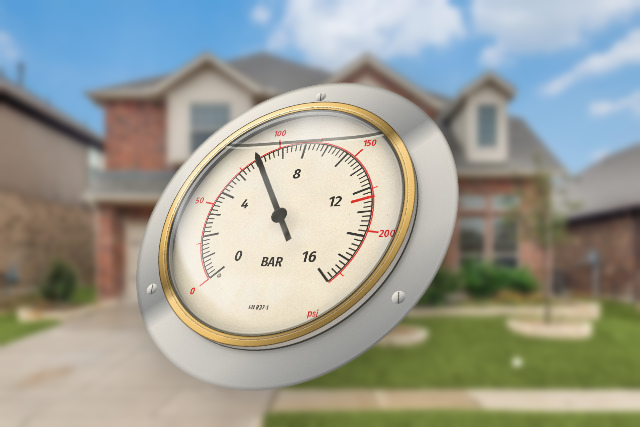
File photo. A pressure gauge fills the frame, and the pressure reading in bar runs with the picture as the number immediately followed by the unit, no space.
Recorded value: 6bar
